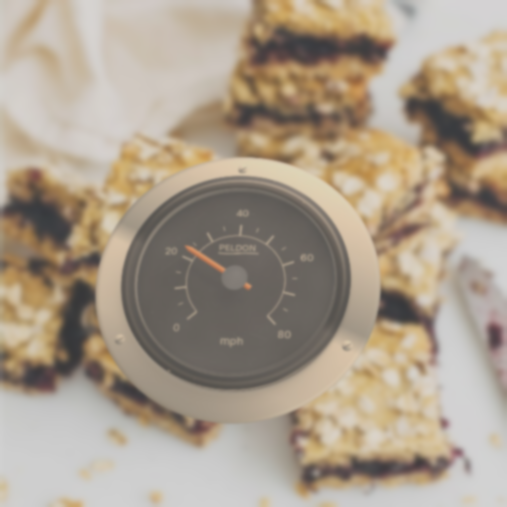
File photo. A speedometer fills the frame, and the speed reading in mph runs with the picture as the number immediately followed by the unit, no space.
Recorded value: 22.5mph
